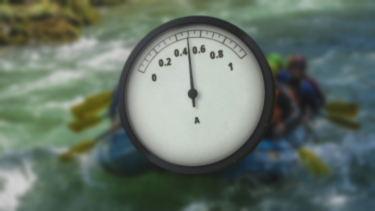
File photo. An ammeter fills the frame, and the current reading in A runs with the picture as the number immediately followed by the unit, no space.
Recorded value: 0.5A
